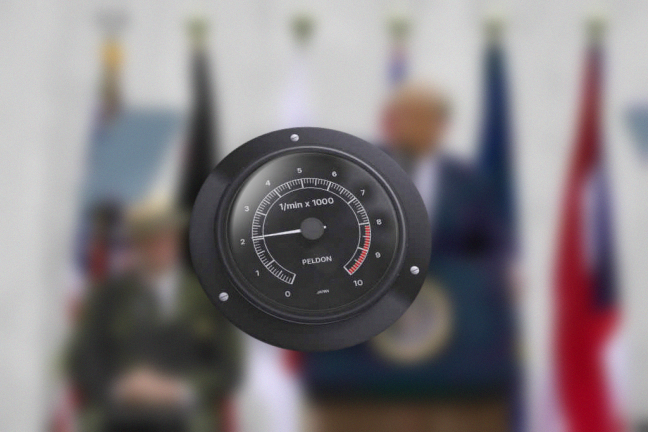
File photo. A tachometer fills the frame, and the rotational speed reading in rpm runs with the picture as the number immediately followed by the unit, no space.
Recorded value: 2000rpm
